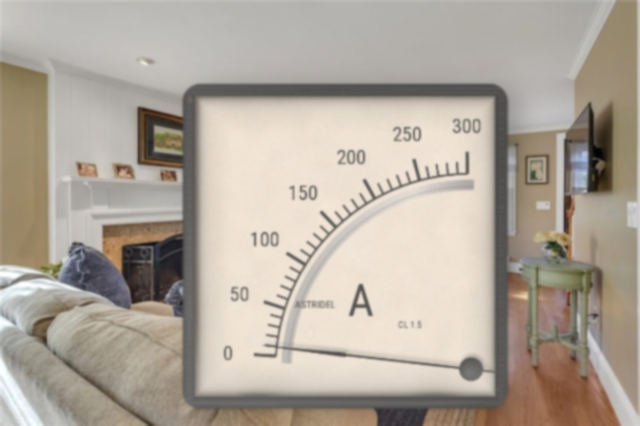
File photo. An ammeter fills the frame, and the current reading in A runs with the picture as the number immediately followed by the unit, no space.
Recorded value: 10A
